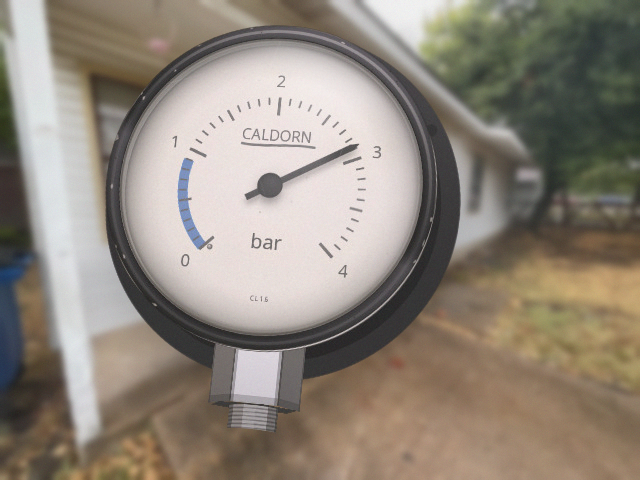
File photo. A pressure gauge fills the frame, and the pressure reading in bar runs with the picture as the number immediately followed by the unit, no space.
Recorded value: 2.9bar
